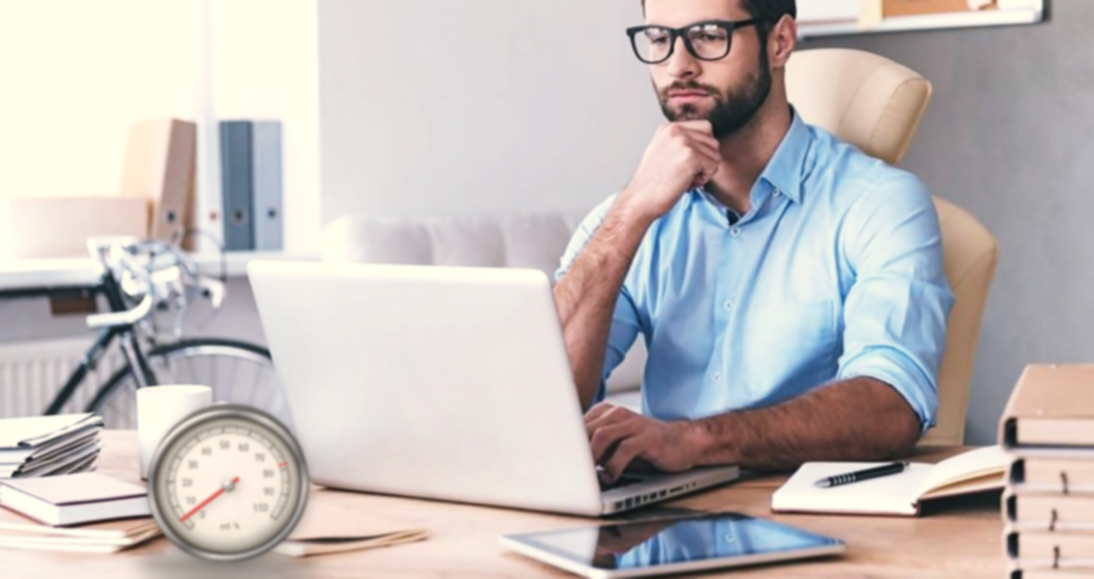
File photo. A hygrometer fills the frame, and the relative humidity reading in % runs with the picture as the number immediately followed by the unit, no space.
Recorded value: 5%
